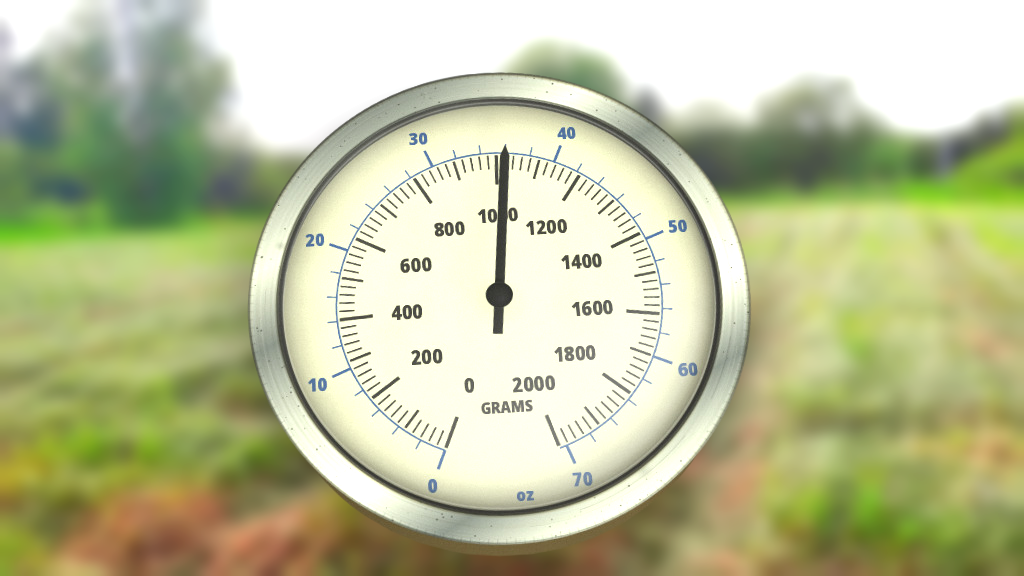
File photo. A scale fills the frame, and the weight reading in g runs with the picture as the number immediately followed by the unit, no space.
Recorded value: 1020g
